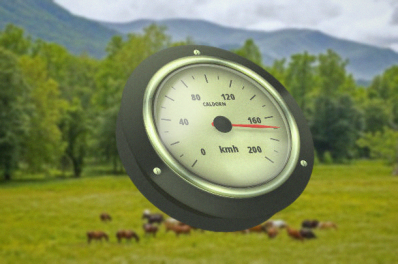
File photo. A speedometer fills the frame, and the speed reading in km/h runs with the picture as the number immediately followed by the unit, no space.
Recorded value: 170km/h
